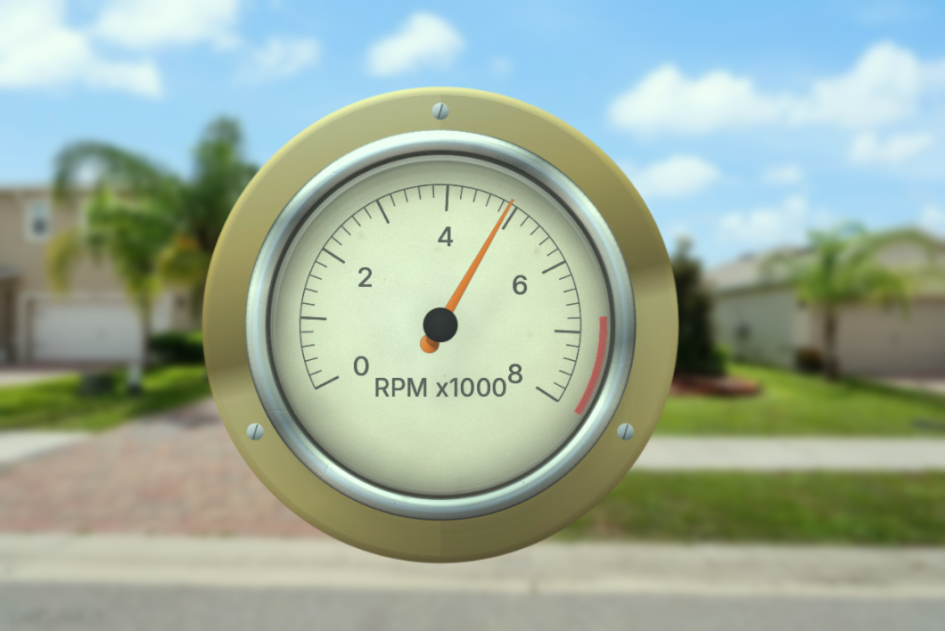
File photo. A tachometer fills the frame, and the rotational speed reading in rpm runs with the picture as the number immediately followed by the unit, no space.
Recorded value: 4900rpm
